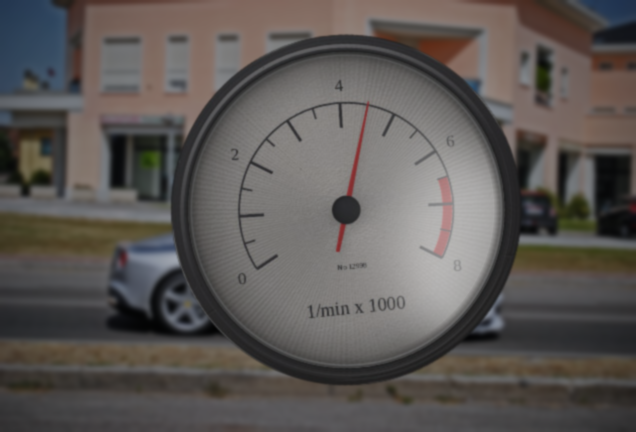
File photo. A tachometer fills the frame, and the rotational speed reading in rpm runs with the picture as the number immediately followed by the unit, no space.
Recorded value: 4500rpm
